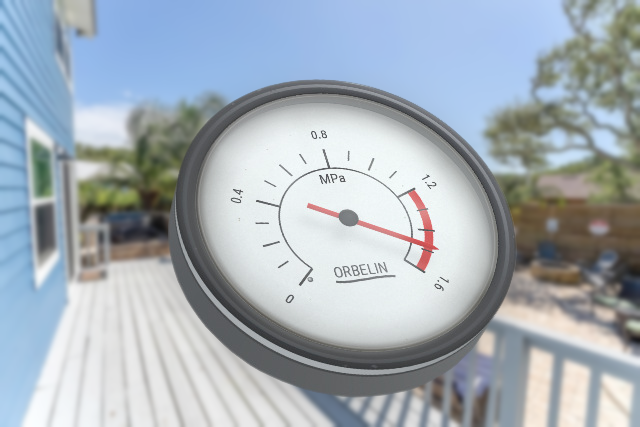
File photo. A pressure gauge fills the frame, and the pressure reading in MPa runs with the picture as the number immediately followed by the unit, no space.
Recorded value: 1.5MPa
